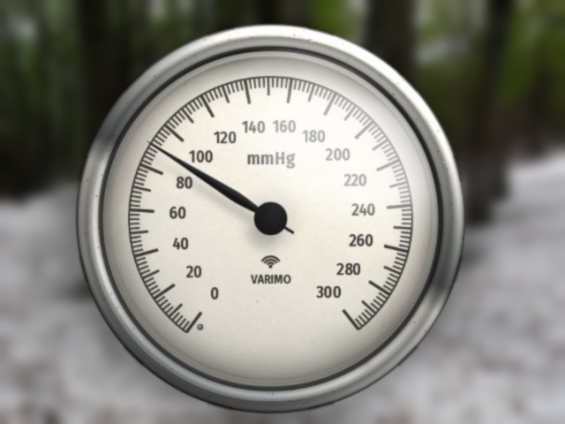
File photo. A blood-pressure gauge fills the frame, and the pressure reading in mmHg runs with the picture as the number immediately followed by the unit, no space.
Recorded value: 90mmHg
